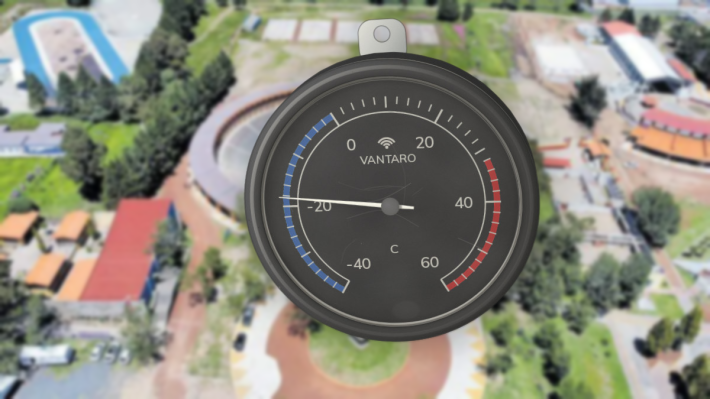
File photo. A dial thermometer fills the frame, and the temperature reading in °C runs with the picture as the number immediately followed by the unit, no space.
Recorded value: -18°C
